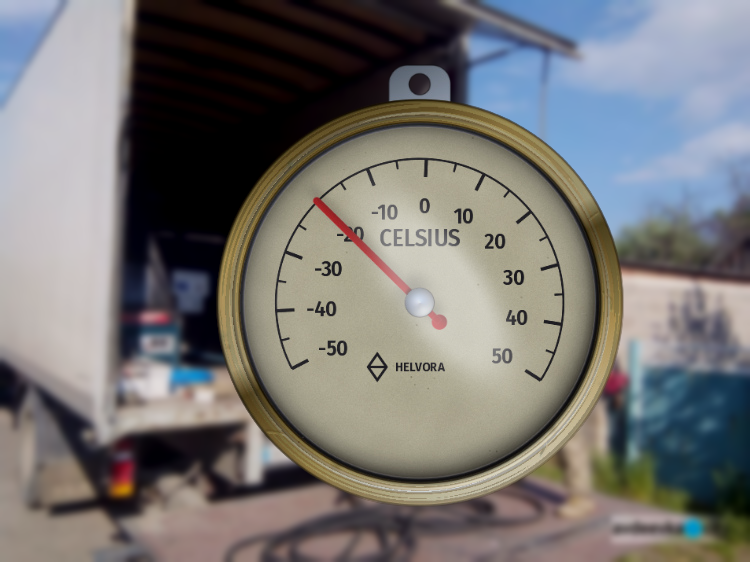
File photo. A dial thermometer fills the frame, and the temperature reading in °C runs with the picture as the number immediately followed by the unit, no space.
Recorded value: -20°C
